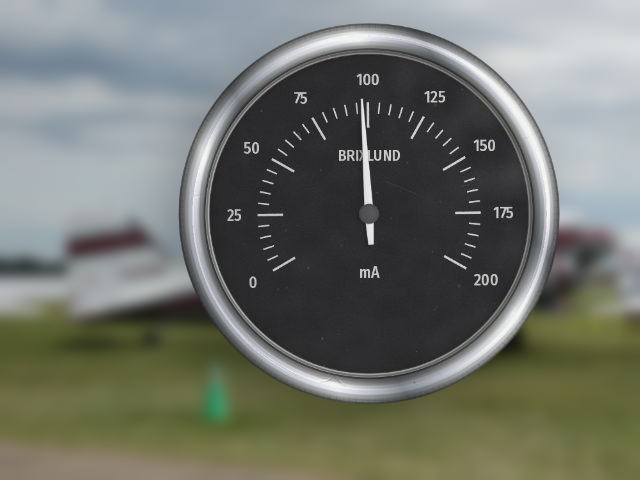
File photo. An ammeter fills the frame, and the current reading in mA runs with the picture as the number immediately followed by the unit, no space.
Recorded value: 97.5mA
